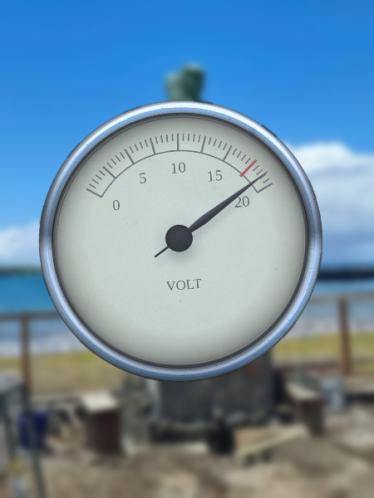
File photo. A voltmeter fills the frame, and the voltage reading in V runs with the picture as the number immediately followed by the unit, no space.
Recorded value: 19V
